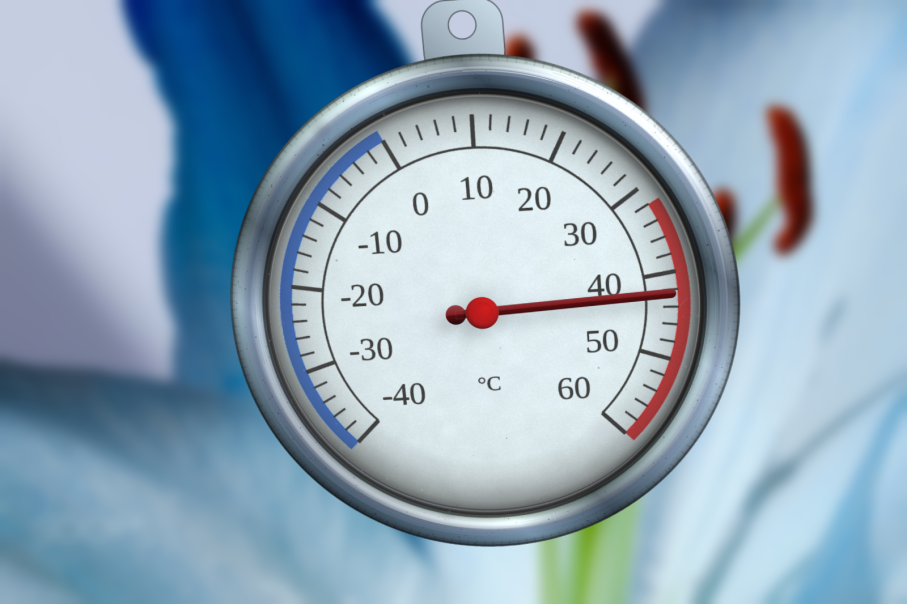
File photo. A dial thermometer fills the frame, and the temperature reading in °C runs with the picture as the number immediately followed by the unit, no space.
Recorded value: 42°C
